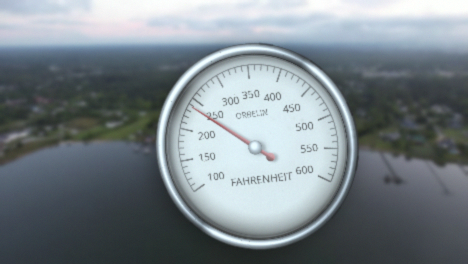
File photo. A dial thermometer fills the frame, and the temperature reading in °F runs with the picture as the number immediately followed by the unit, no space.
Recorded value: 240°F
